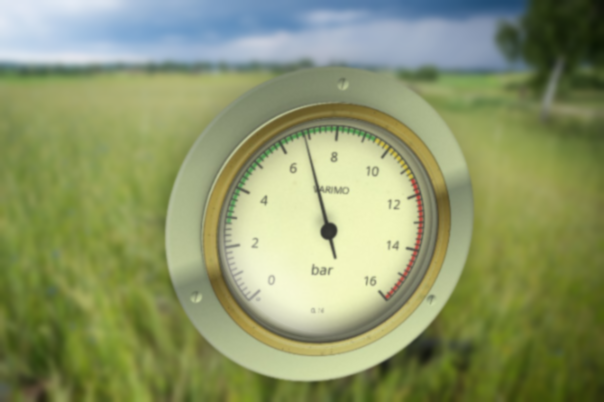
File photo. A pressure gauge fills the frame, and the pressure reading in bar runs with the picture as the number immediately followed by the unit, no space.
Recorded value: 6.8bar
